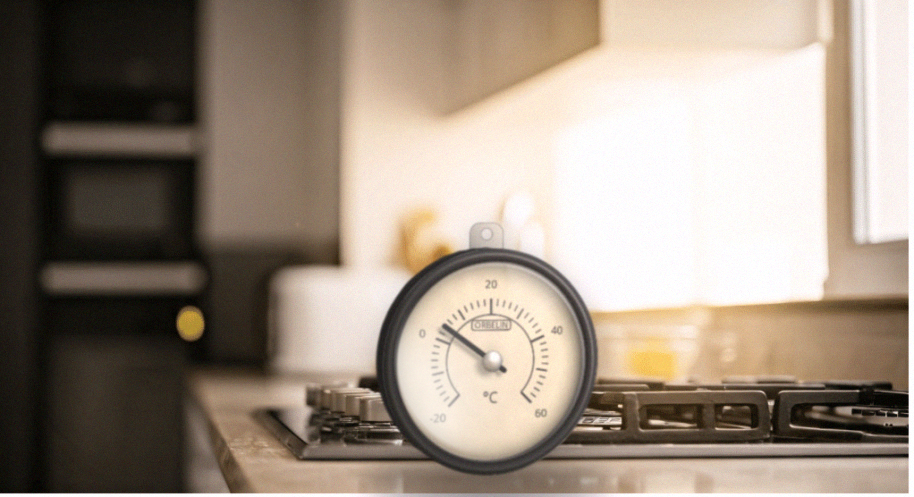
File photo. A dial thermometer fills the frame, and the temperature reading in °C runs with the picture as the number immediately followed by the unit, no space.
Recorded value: 4°C
